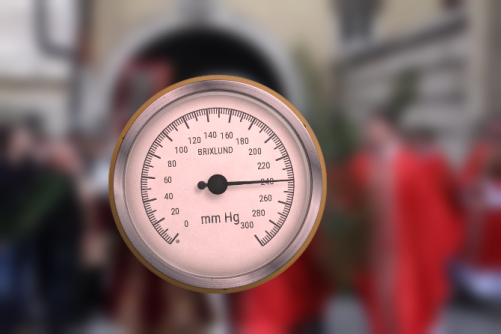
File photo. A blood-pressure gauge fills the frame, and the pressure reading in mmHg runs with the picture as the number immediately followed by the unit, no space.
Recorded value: 240mmHg
